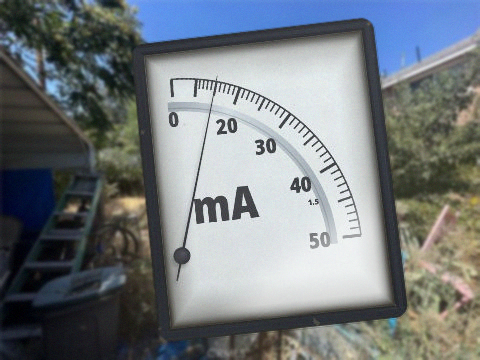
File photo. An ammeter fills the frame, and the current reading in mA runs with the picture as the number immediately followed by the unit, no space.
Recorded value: 15mA
